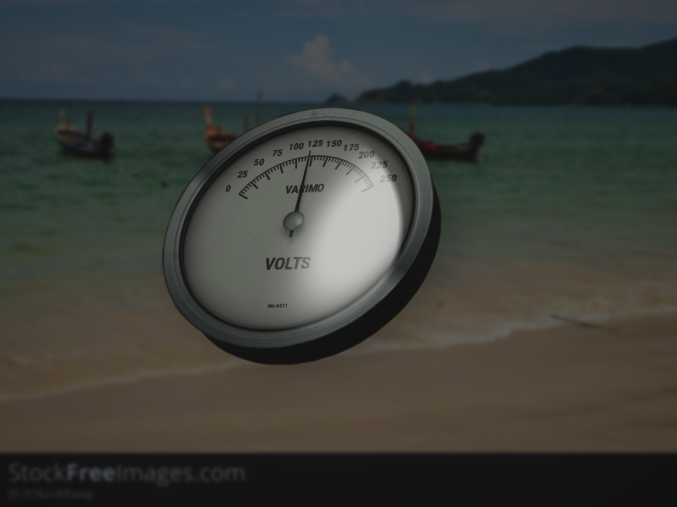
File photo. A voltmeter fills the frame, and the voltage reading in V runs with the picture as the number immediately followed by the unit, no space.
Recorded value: 125V
